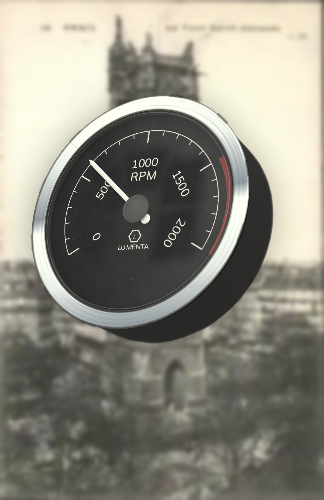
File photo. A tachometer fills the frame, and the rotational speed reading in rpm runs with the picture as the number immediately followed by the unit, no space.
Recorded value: 600rpm
